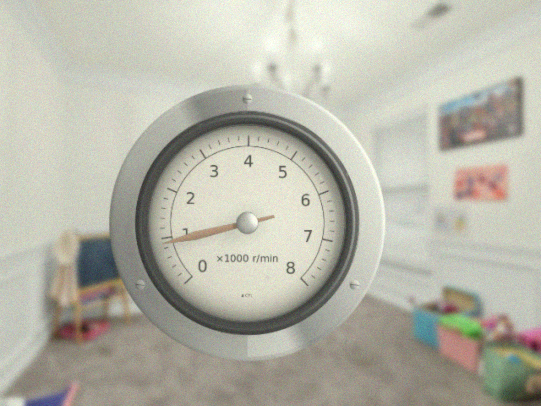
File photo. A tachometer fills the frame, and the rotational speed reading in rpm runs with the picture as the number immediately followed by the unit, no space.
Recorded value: 900rpm
